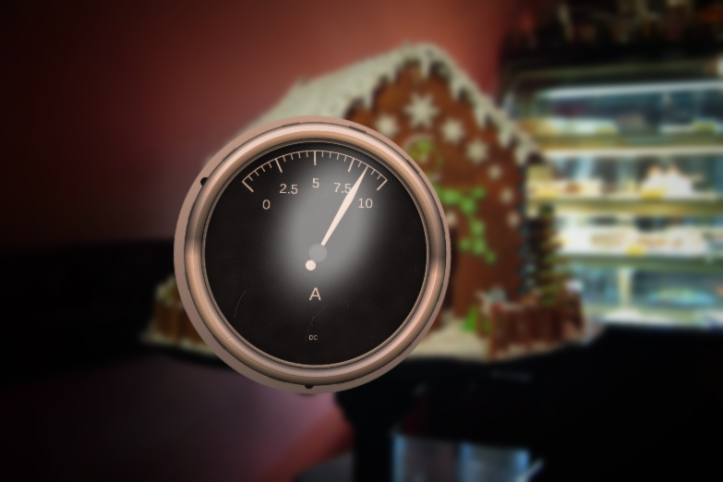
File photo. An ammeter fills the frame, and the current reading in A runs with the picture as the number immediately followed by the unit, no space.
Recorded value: 8.5A
